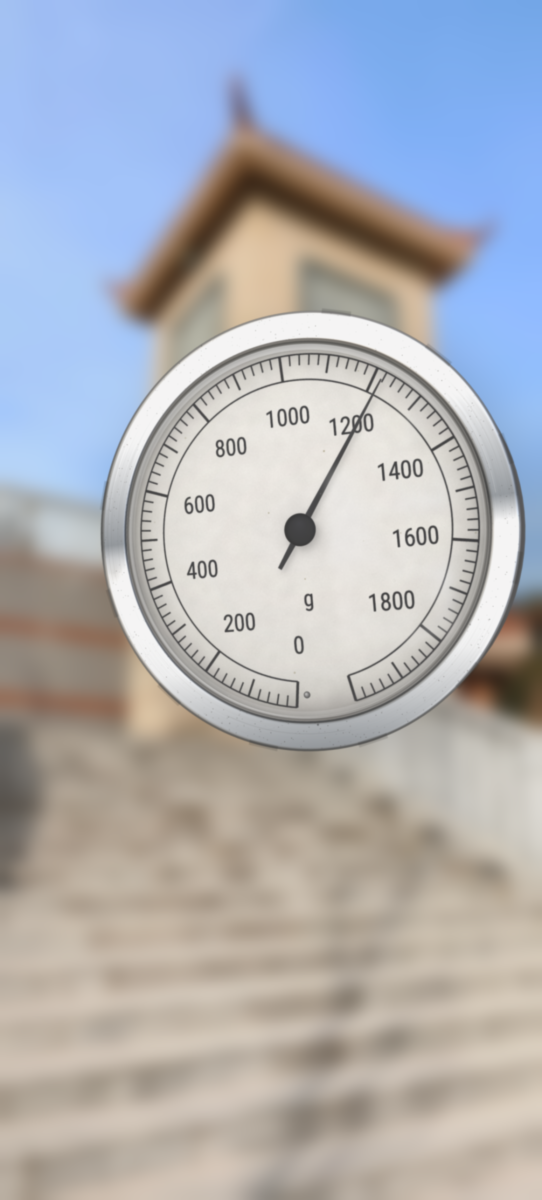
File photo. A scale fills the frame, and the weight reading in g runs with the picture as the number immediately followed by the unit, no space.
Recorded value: 1220g
